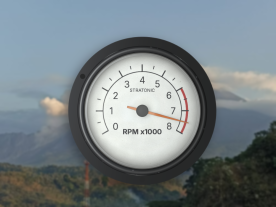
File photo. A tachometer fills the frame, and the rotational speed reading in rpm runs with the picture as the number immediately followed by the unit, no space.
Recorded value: 7500rpm
